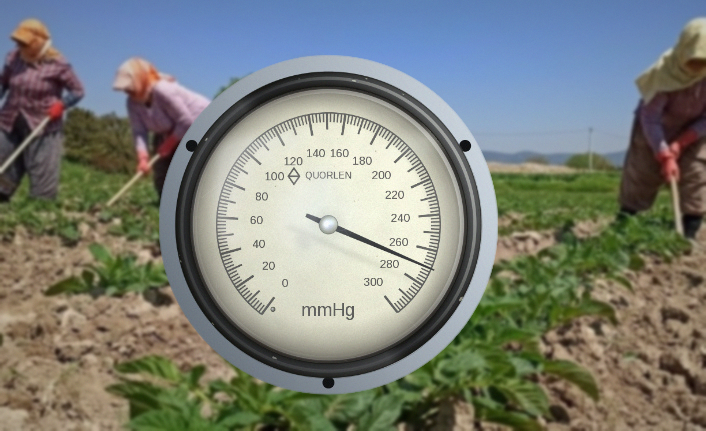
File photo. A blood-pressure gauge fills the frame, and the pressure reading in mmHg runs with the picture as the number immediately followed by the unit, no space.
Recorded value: 270mmHg
